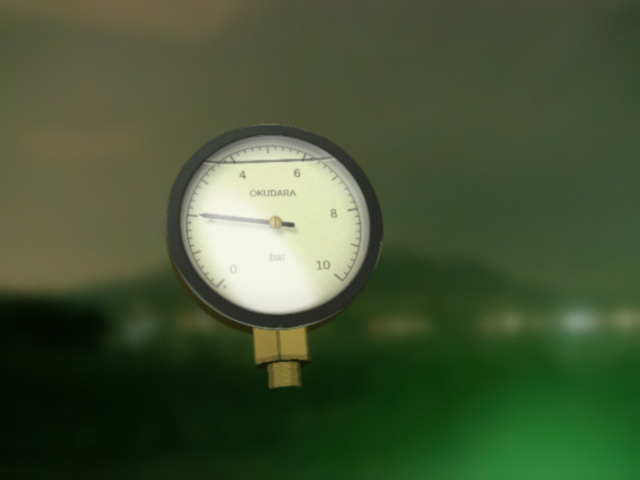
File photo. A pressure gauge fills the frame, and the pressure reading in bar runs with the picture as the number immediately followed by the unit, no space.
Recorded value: 2bar
